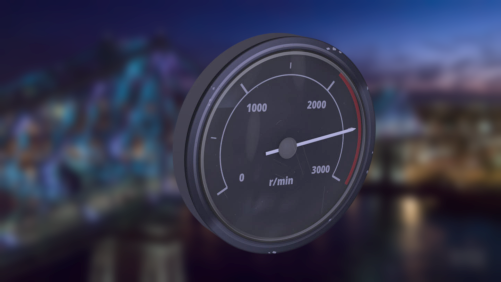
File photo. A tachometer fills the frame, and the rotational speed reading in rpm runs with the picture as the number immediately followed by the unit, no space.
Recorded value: 2500rpm
